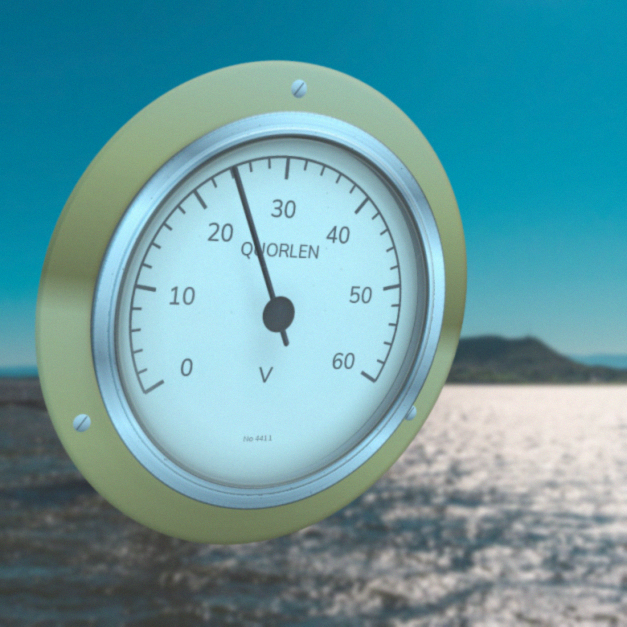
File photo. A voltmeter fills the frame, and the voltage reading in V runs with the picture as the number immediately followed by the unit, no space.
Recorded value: 24V
